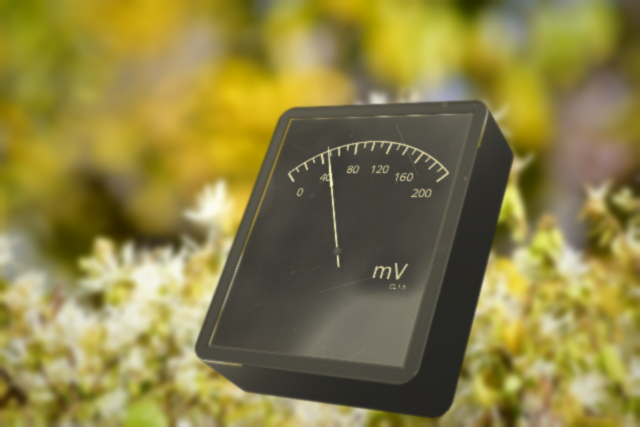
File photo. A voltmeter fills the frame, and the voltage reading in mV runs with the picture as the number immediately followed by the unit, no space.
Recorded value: 50mV
